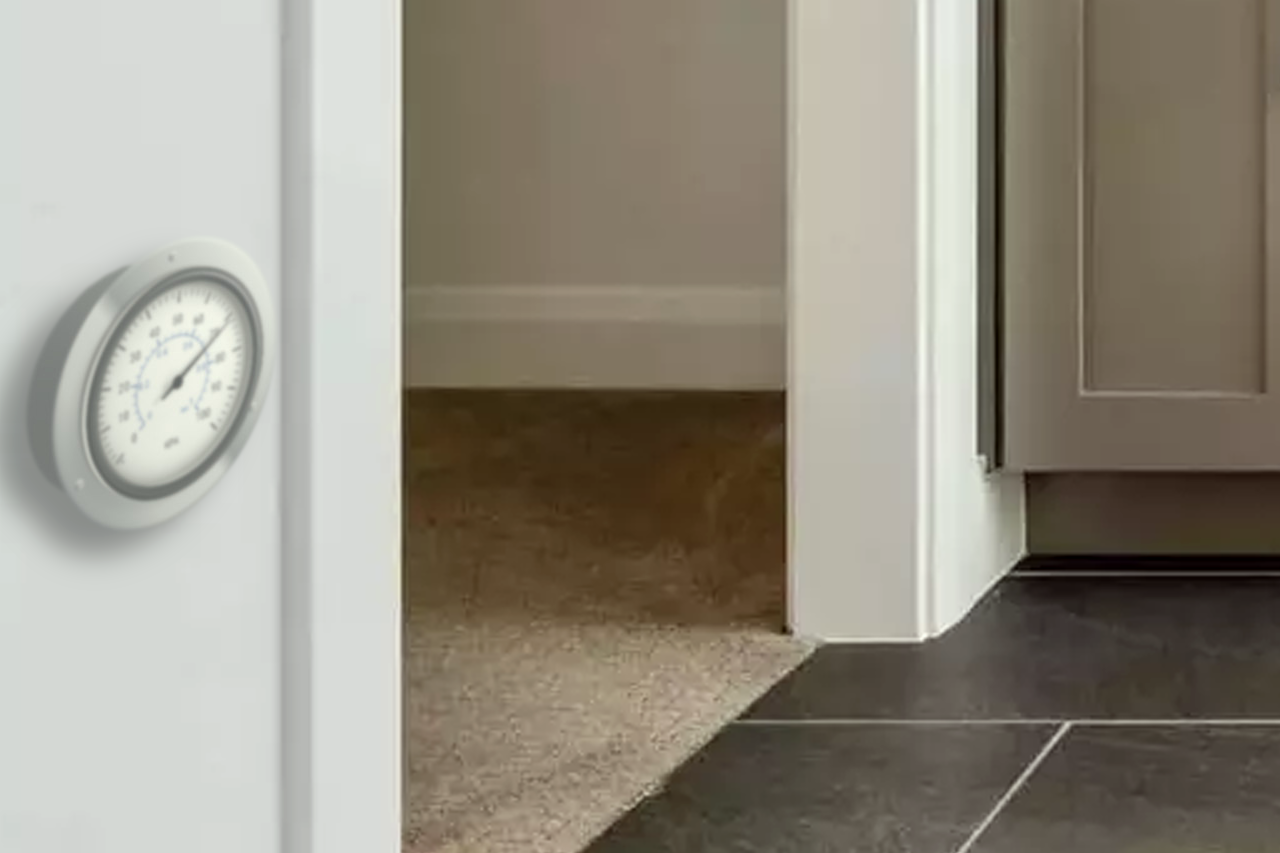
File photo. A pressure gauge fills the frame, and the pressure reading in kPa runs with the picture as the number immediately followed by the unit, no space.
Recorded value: 70kPa
